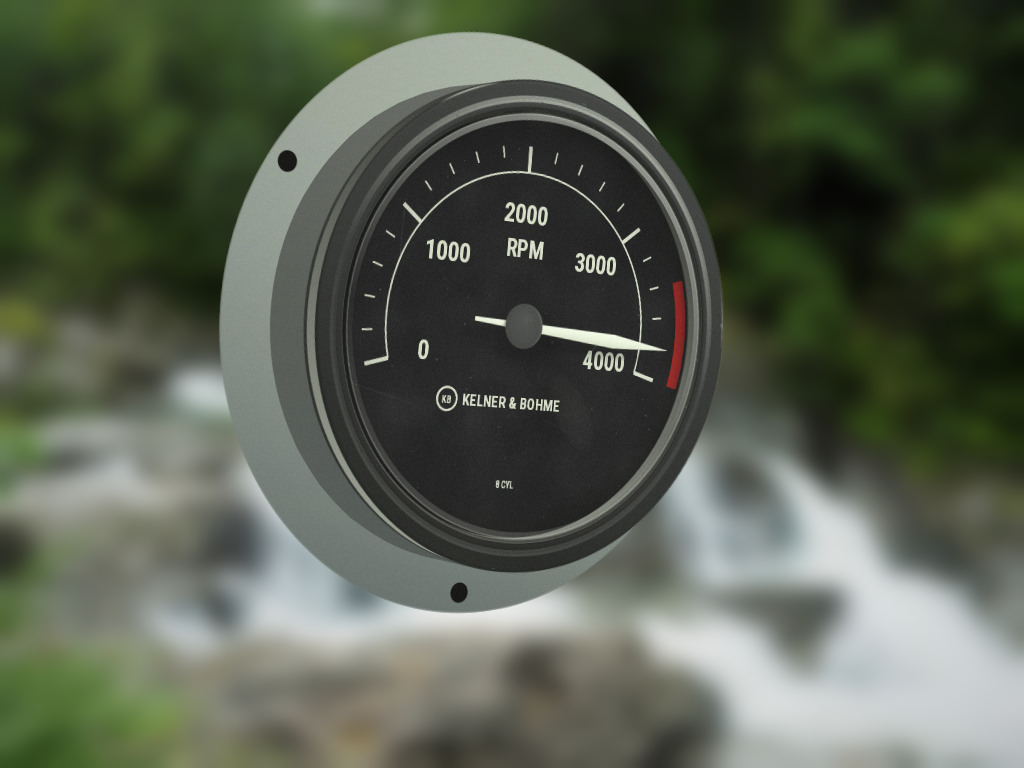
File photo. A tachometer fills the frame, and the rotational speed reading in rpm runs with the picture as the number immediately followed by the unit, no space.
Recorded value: 3800rpm
